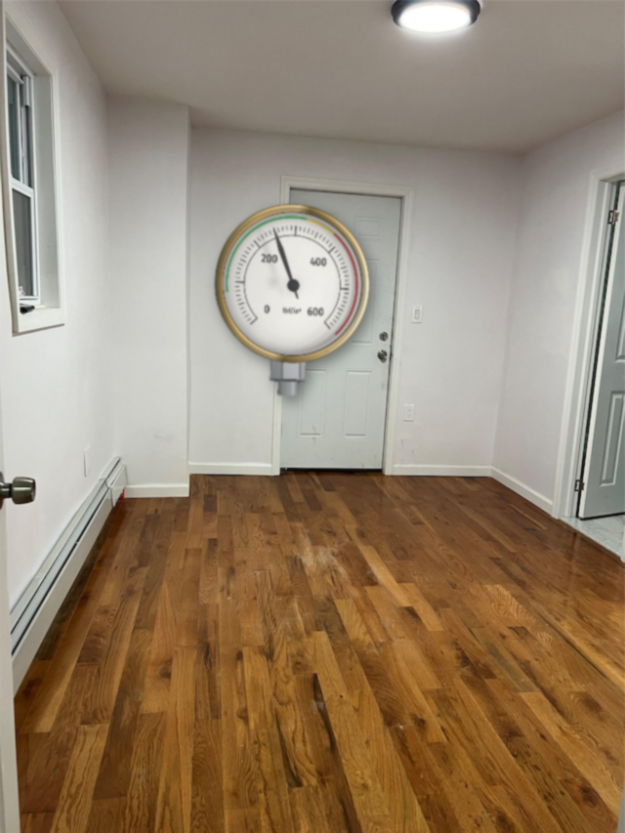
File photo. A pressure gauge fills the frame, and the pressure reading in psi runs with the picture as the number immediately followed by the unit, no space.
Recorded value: 250psi
